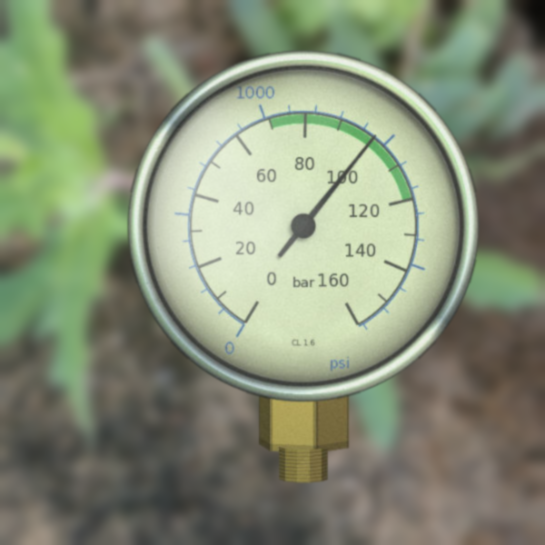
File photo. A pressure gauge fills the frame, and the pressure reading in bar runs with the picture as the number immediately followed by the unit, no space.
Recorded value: 100bar
